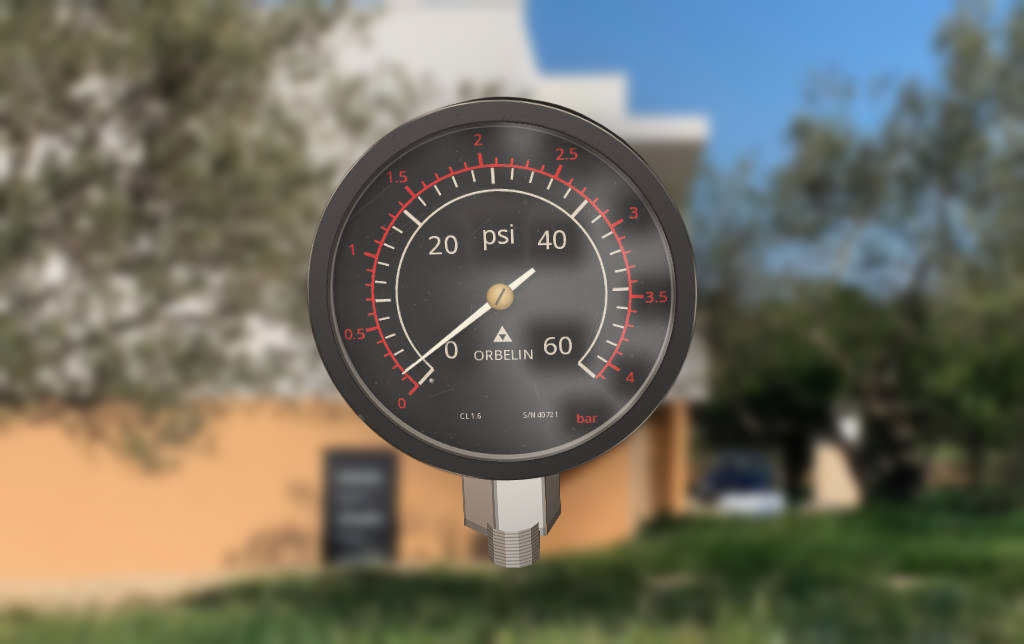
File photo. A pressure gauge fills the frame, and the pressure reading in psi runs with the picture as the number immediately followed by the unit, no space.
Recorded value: 2psi
